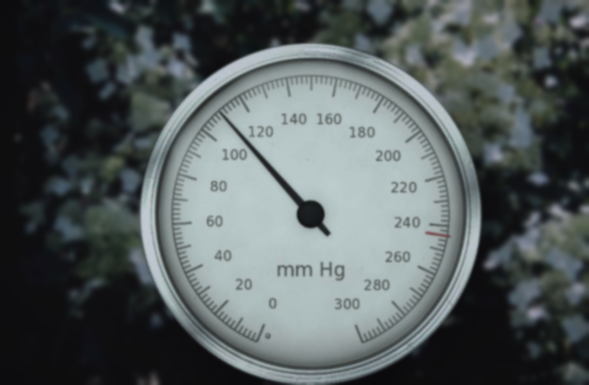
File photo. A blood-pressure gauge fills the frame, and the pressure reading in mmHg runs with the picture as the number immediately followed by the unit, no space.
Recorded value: 110mmHg
